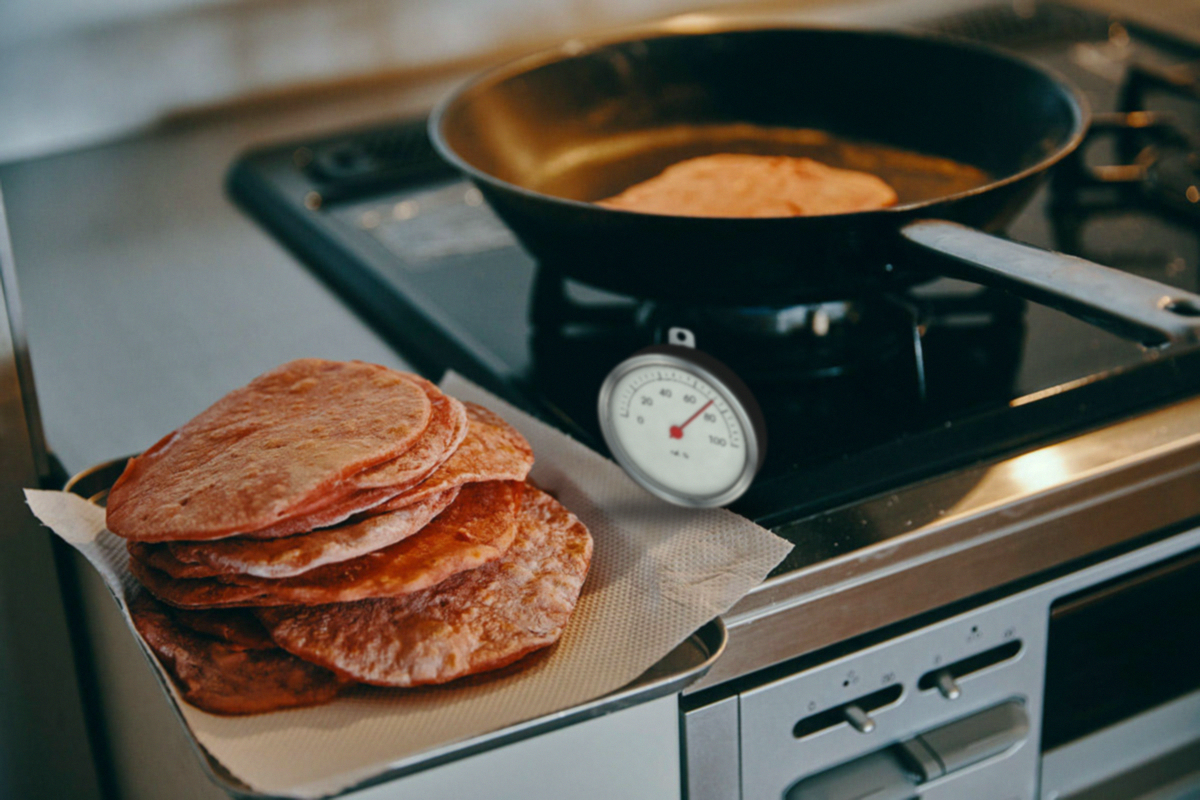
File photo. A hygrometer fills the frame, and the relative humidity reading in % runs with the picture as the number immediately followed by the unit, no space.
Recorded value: 72%
